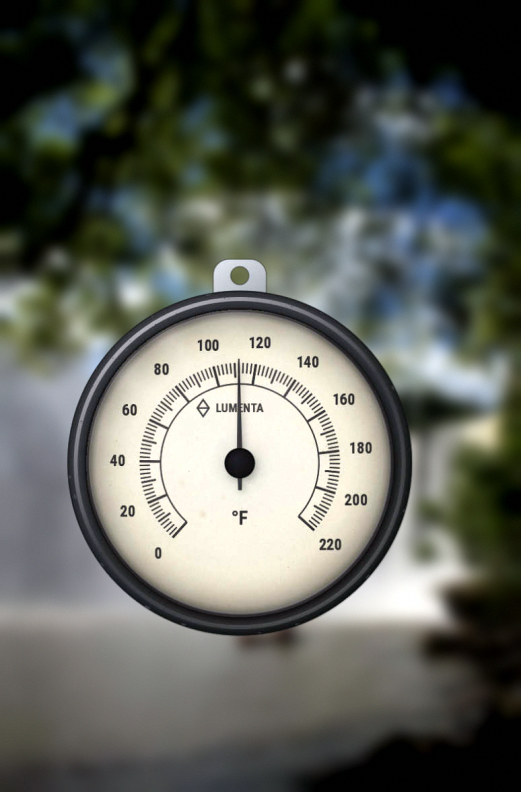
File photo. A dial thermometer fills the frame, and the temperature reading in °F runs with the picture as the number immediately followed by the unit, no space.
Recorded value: 112°F
